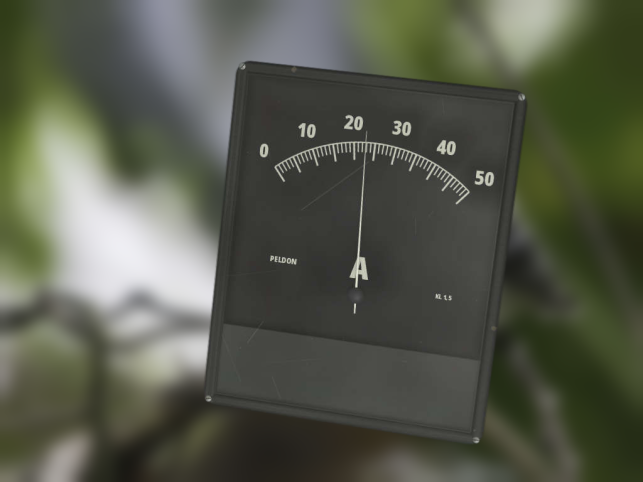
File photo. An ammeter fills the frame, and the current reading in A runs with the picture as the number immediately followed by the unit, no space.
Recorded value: 23A
